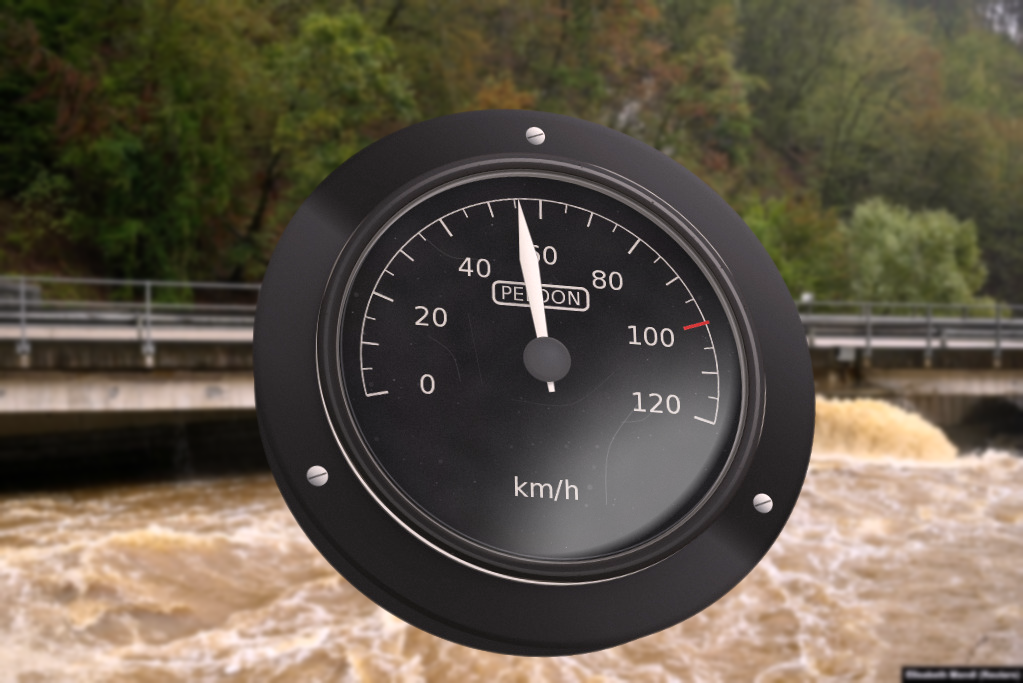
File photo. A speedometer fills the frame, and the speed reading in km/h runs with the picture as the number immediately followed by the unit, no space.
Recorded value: 55km/h
